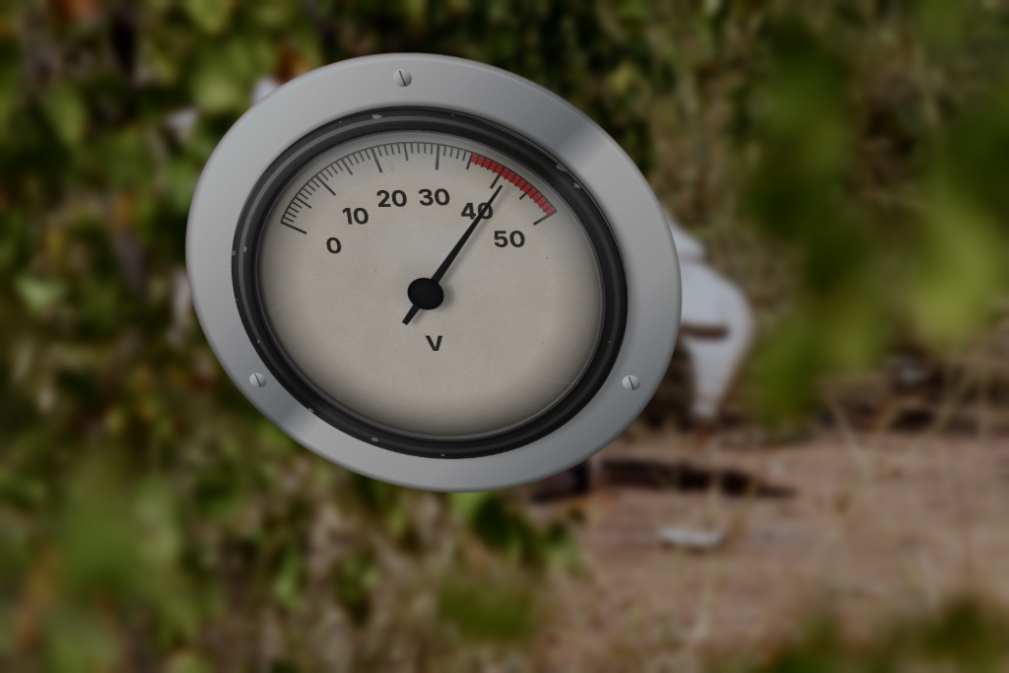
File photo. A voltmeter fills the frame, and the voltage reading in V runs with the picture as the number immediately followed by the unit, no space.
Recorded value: 41V
